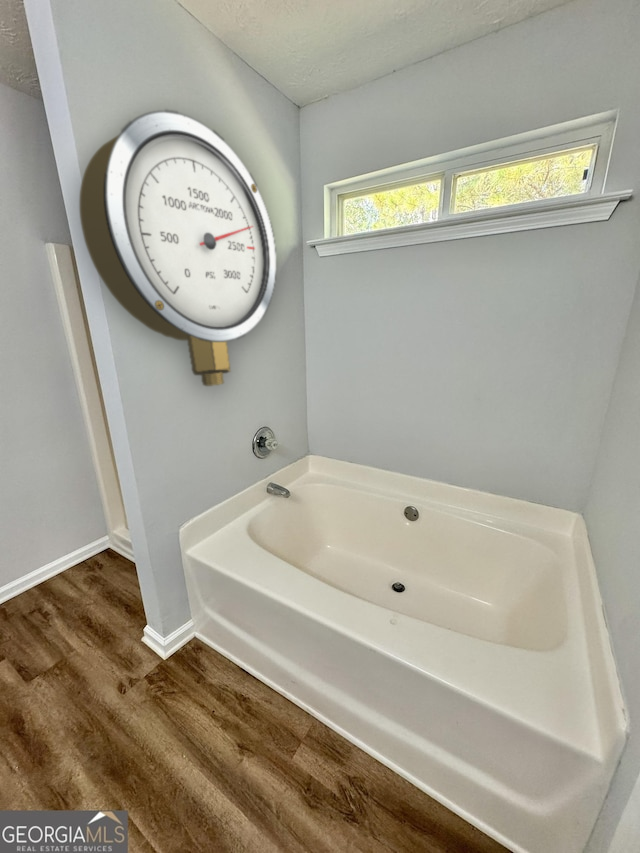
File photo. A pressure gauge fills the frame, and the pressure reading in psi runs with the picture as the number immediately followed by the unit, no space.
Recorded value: 2300psi
